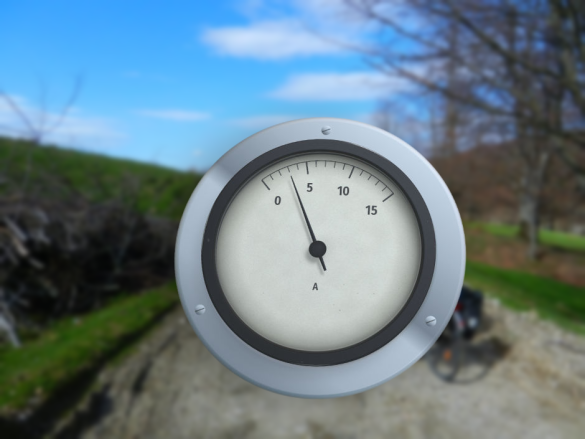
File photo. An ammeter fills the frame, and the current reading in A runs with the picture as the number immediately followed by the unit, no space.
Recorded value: 3A
